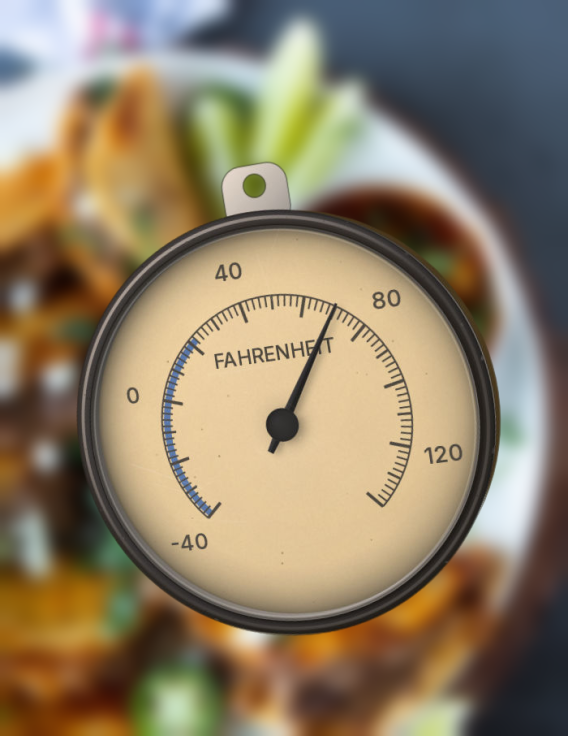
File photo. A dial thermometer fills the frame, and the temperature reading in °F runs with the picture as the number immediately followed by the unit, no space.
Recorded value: 70°F
